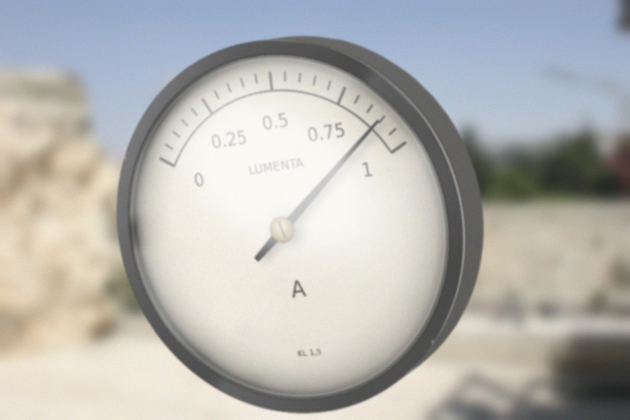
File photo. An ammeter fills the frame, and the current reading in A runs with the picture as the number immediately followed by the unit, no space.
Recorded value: 0.9A
